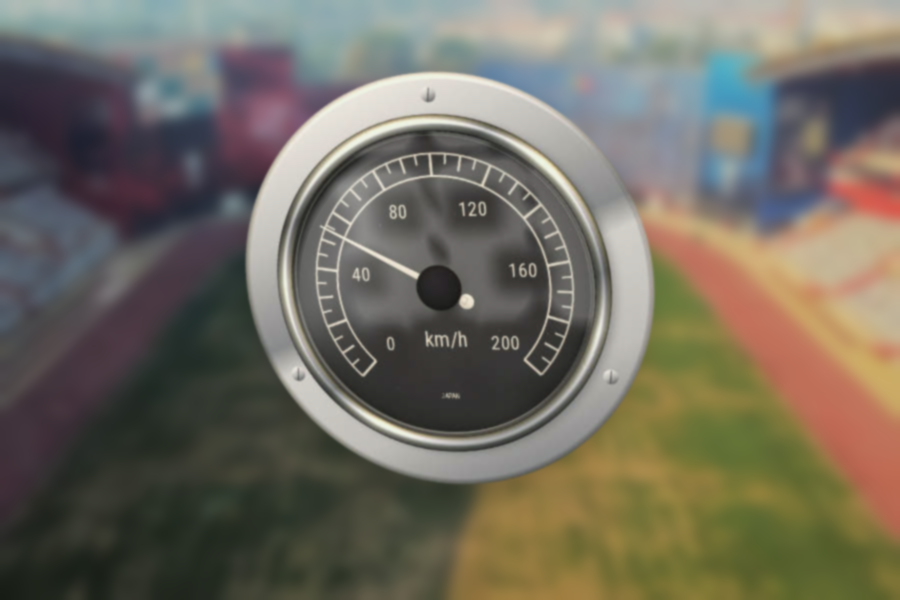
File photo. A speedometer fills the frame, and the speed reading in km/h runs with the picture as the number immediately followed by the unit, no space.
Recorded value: 55km/h
